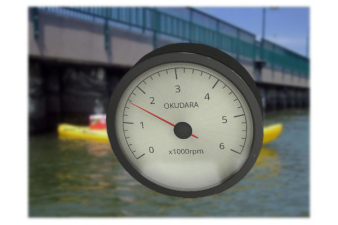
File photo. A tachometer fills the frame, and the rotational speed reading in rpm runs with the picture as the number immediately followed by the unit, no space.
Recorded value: 1600rpm
